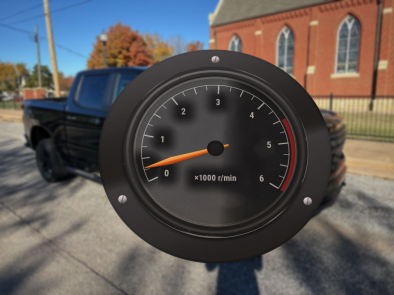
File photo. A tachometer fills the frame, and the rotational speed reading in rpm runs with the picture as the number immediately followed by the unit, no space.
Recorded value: 250rpm
